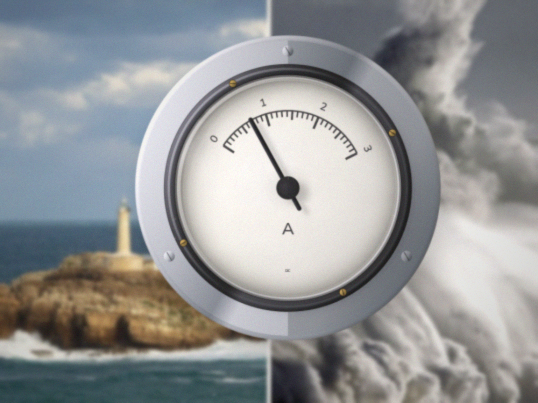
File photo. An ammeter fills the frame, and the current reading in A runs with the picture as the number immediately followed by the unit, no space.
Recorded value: 0.7A
